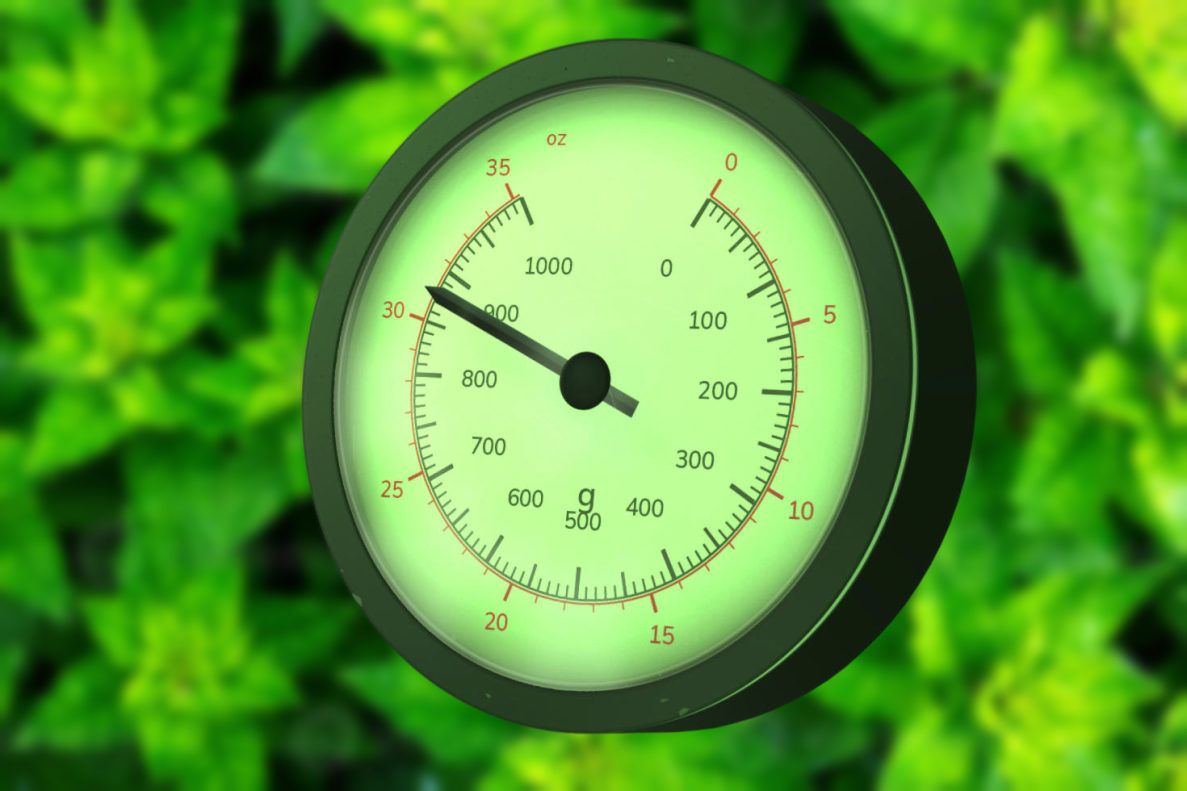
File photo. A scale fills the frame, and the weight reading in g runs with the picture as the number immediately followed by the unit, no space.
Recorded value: 880g
